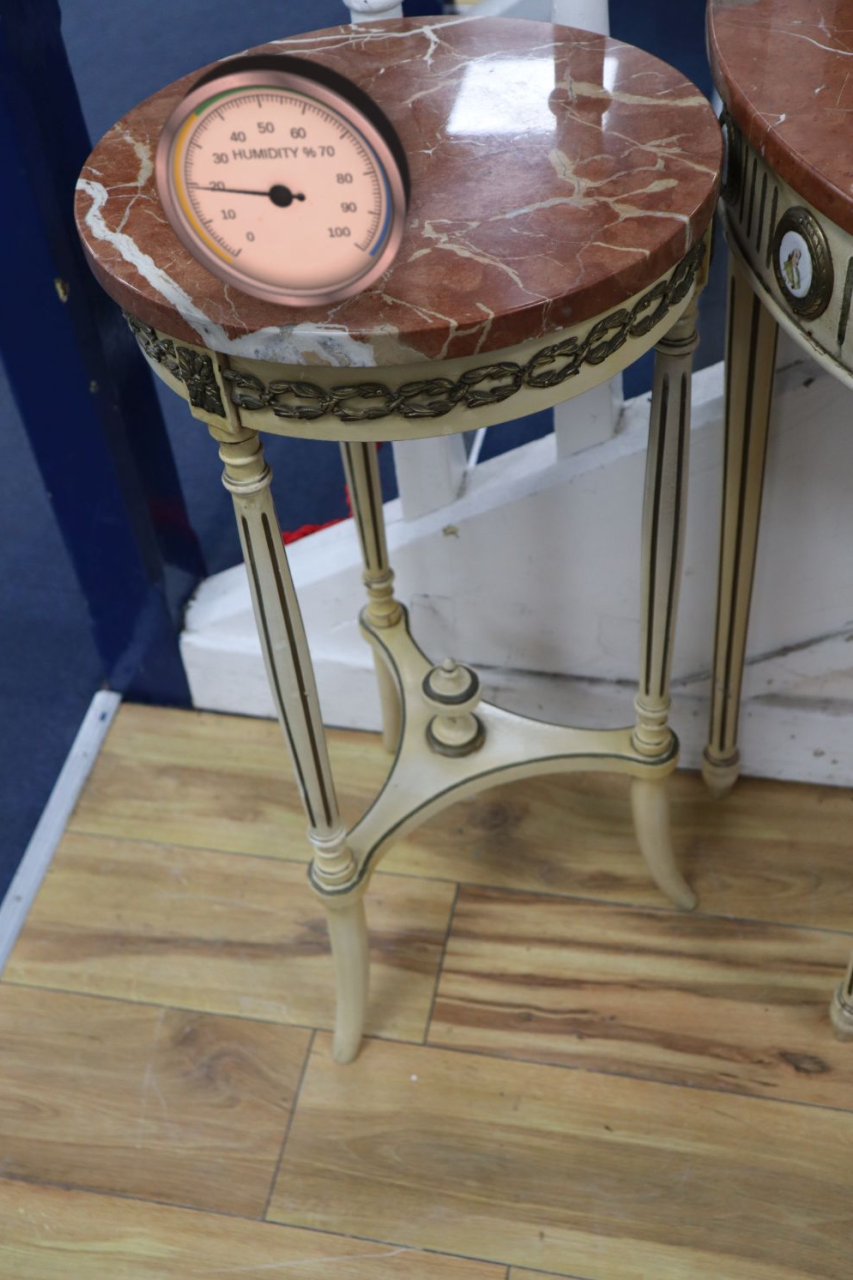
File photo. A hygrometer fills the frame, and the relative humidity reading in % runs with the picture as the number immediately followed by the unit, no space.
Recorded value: 20%
